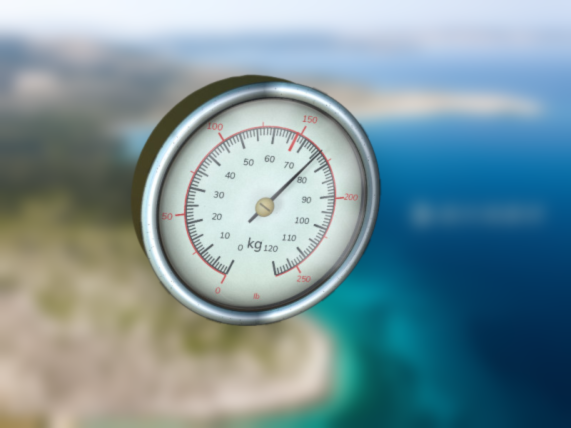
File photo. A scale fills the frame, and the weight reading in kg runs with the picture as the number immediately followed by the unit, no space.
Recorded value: 75kg
